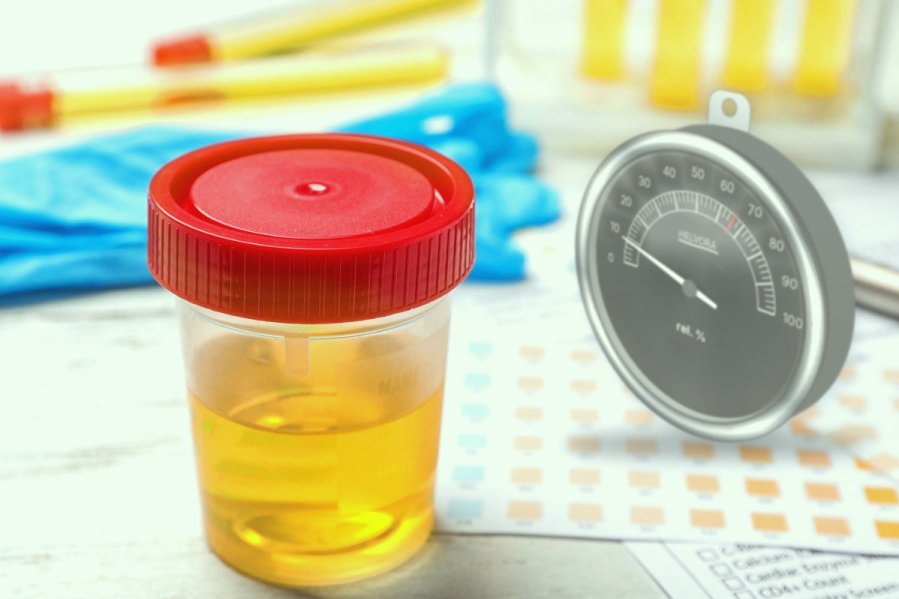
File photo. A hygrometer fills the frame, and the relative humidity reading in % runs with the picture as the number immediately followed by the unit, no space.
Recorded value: 10%
